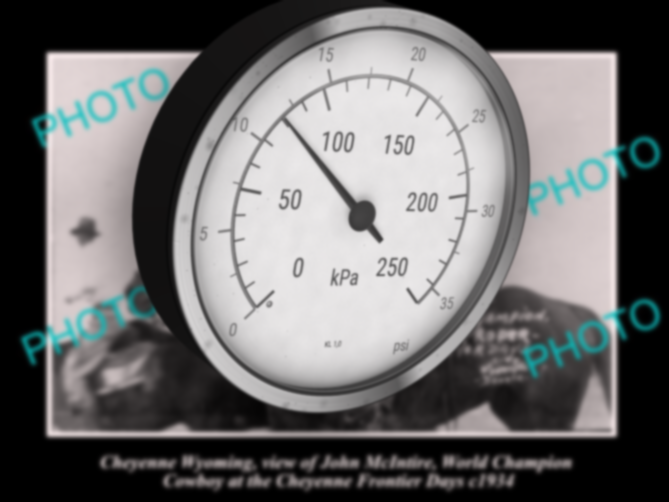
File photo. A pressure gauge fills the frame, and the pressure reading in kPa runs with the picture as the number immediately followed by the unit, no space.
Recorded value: 80kPa
